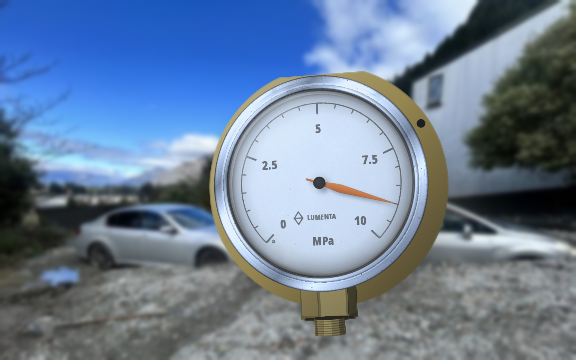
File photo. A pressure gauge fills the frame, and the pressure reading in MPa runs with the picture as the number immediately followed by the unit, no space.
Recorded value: 9MPa
